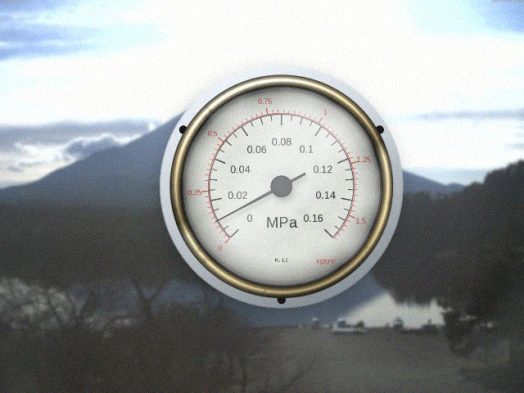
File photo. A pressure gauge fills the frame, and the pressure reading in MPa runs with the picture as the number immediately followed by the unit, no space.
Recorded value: 0.01MPa
